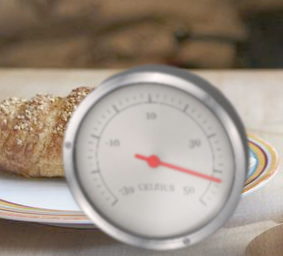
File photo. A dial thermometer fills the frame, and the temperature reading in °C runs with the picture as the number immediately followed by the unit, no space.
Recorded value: 42°C
